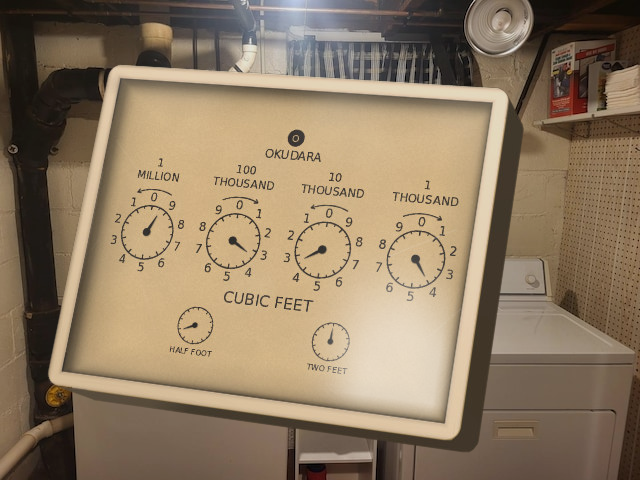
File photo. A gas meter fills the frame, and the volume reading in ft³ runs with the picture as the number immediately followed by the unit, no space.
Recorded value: 933400ft³
